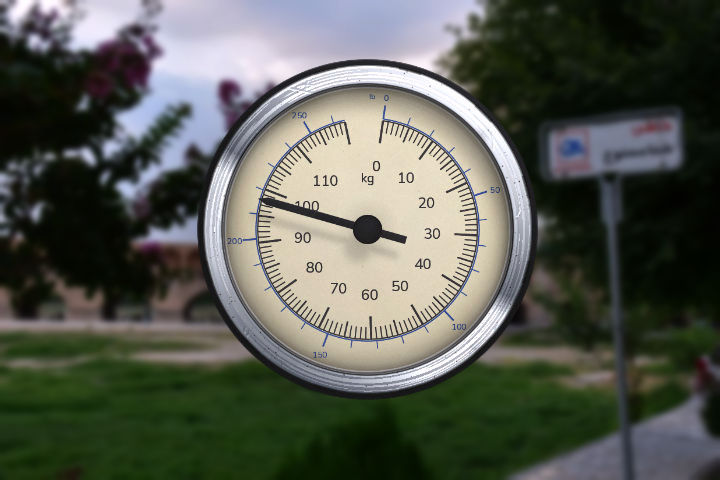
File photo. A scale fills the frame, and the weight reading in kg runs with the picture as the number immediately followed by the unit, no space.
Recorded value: 98kg
